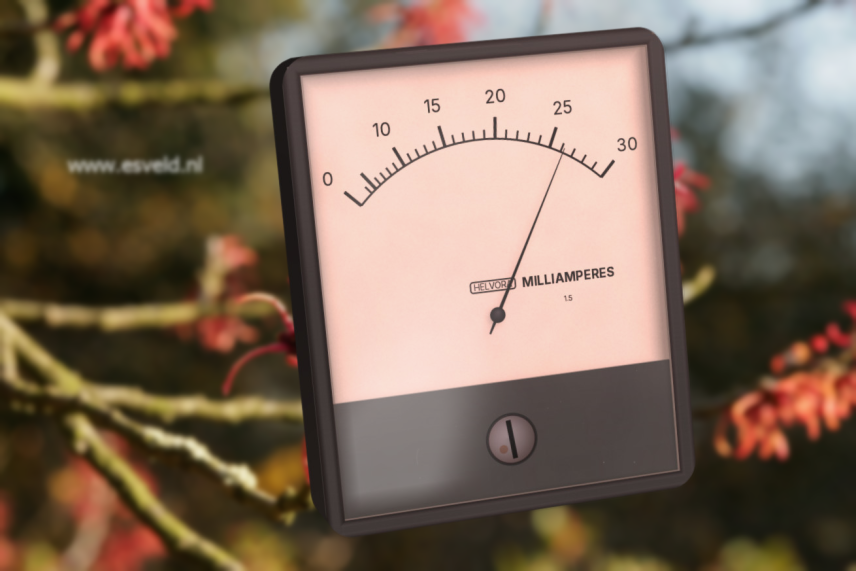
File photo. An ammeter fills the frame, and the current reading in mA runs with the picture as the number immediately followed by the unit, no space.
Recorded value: 26mA
